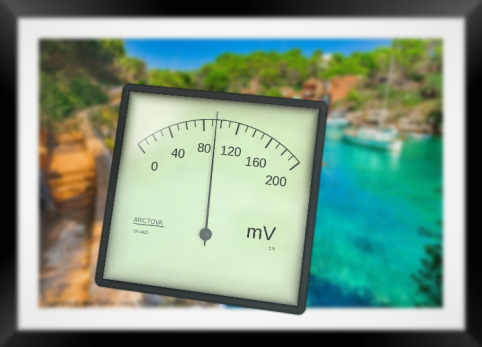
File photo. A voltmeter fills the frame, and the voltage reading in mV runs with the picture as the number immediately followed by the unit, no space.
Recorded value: 95mV
